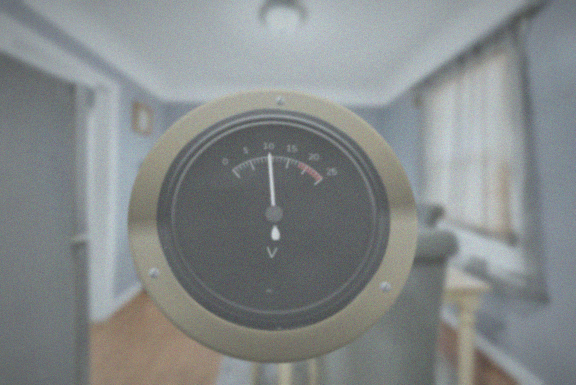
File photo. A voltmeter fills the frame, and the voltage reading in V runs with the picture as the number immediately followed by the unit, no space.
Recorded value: 10V
